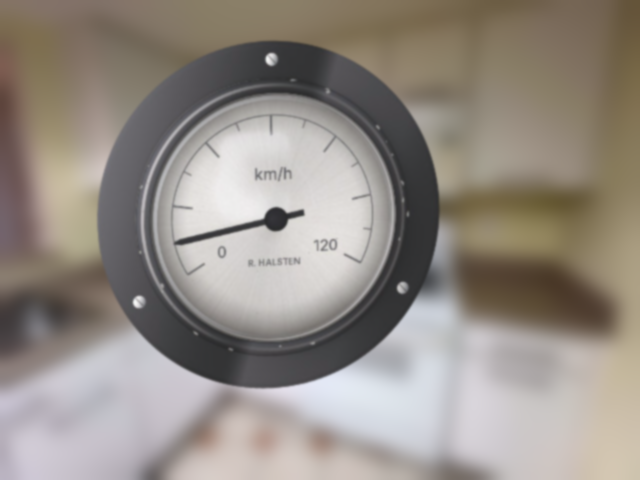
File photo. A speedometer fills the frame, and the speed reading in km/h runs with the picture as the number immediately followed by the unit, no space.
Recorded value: 10km/h
